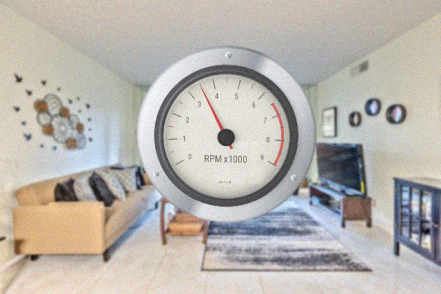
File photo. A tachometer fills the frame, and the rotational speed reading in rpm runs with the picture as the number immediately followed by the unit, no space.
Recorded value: 3500rpm
